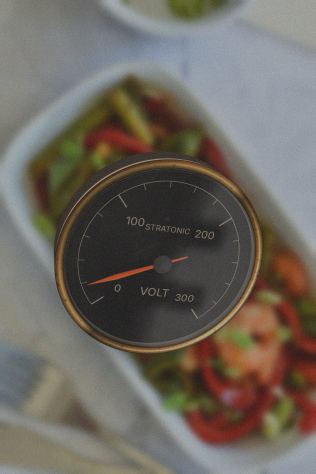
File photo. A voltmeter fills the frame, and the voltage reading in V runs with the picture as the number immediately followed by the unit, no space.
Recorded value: 20V
